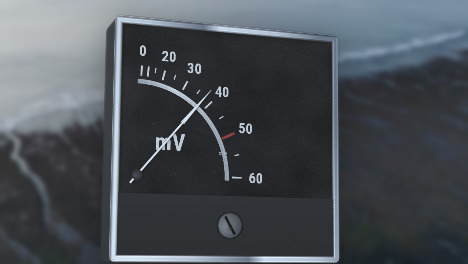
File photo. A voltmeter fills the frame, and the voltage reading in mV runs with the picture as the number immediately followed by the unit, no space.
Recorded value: 37.5mV
